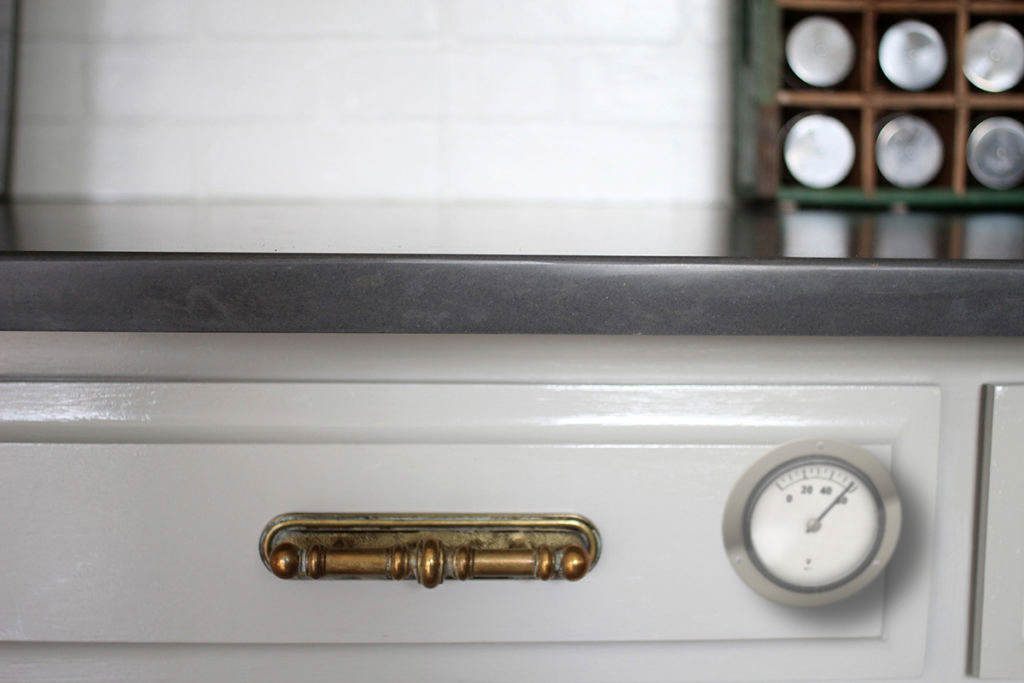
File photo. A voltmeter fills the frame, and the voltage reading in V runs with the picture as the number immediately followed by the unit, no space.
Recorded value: 55V
